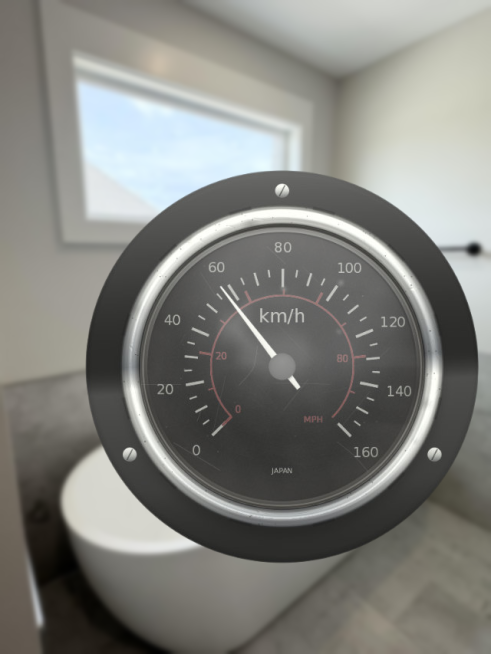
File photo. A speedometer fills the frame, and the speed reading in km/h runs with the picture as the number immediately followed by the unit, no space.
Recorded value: 57.5km/h
